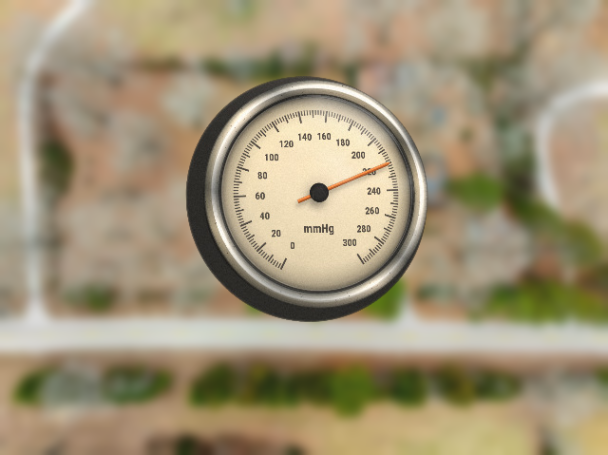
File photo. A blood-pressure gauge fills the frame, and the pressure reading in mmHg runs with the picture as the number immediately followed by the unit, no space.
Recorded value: 220mmHg
